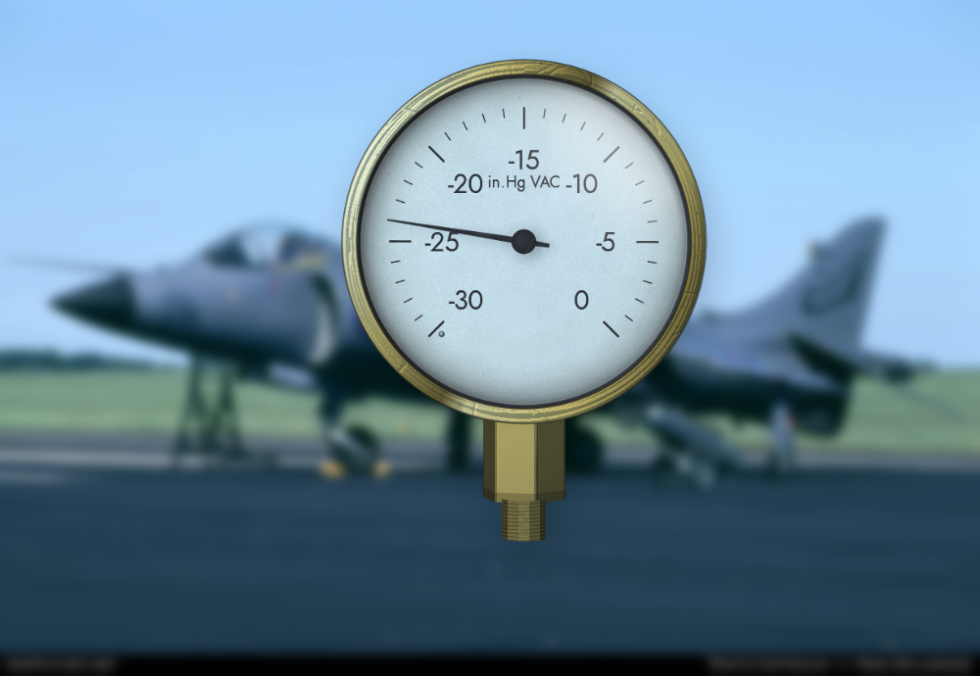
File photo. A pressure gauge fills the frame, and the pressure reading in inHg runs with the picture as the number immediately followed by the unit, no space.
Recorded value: -24inHg
